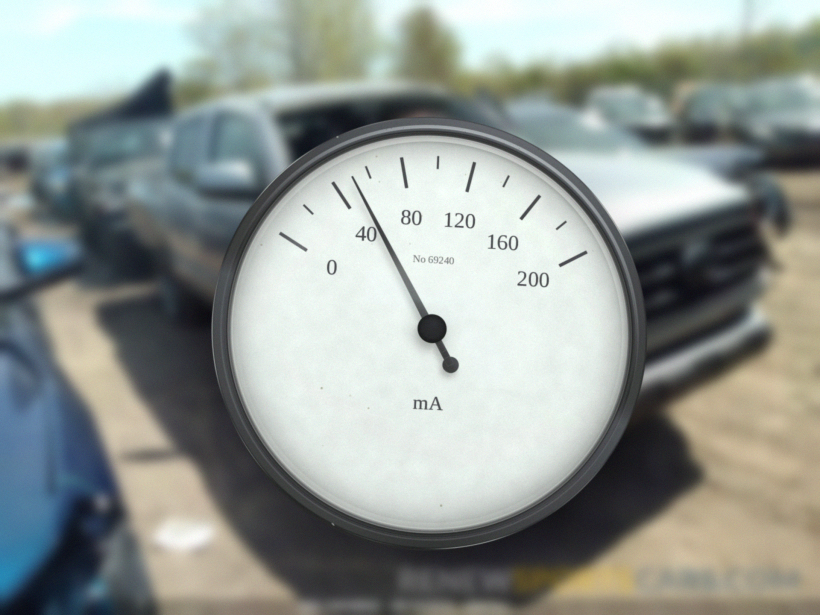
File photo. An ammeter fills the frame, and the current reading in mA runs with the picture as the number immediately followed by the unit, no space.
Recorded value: 50mA
